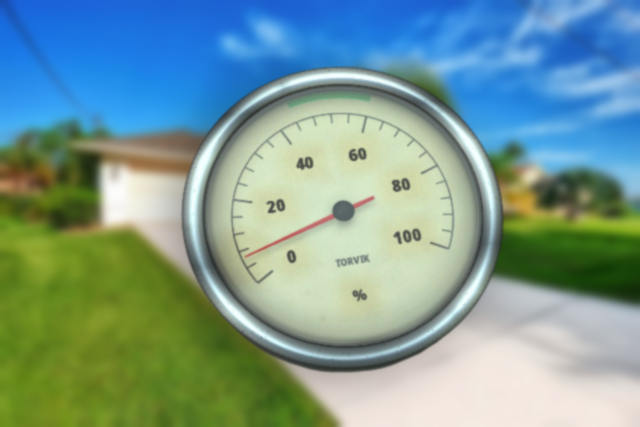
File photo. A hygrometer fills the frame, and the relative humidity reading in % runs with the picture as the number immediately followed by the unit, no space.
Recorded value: 6%
